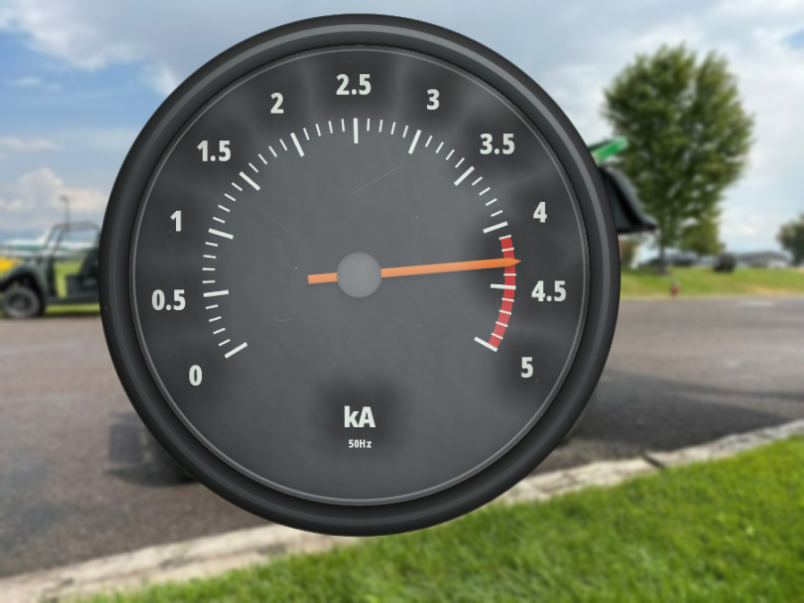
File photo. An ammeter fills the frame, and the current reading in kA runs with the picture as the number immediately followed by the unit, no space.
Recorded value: 4.3kA
